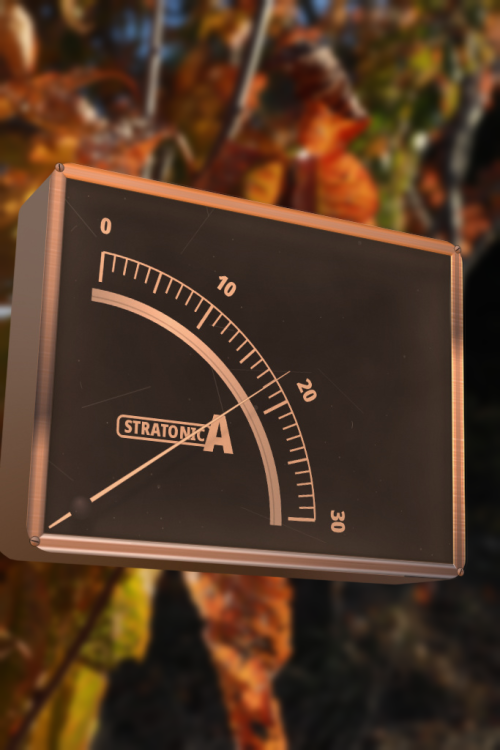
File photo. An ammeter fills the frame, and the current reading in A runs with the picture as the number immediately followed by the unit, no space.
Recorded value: 18A
